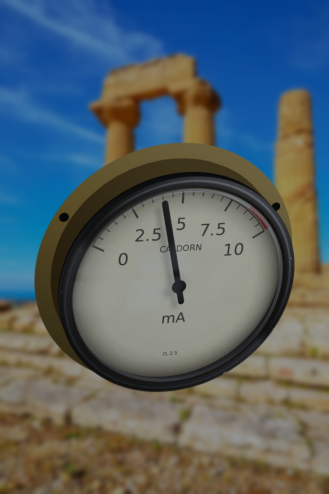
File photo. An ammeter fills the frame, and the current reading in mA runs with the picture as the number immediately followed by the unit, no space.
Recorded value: 4mA
